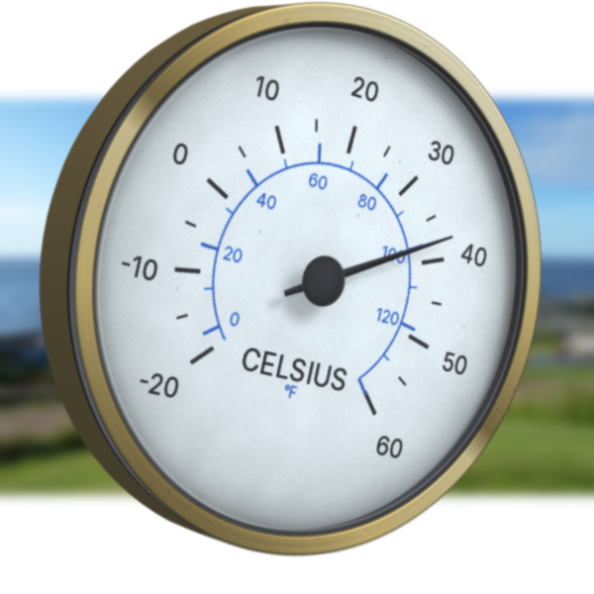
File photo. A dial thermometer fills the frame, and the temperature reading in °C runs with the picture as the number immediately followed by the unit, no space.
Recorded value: 37.5°C
